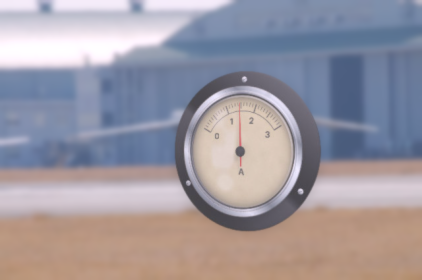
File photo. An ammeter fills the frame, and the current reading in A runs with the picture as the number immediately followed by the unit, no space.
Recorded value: 1.5A
